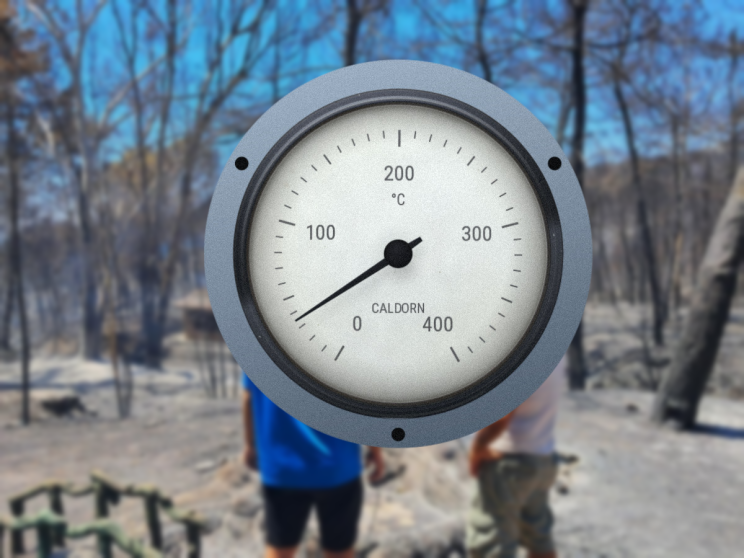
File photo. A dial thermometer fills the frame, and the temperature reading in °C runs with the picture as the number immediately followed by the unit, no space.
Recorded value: 35°C
